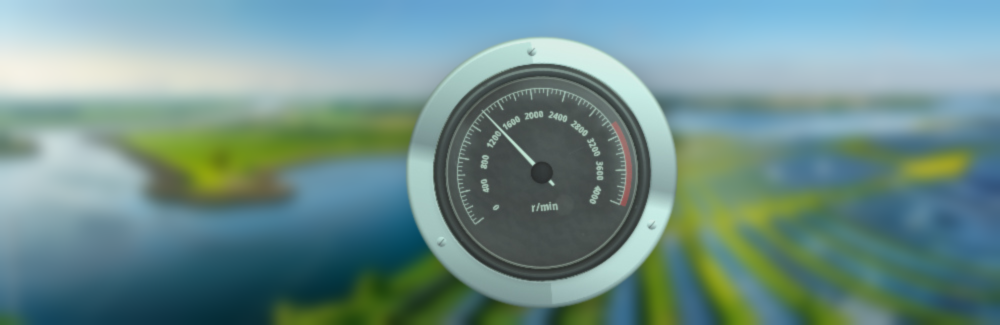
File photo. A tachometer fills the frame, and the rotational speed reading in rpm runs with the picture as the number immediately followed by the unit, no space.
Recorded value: 1400rpm
